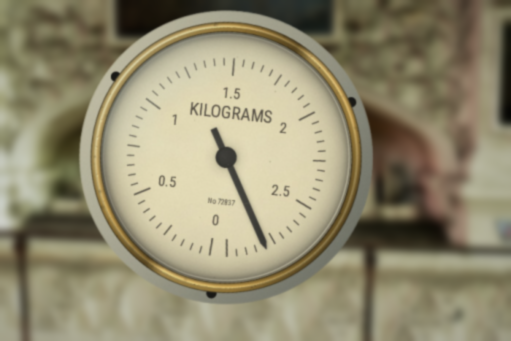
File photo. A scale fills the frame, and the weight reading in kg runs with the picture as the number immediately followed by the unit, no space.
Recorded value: 2.8kg
